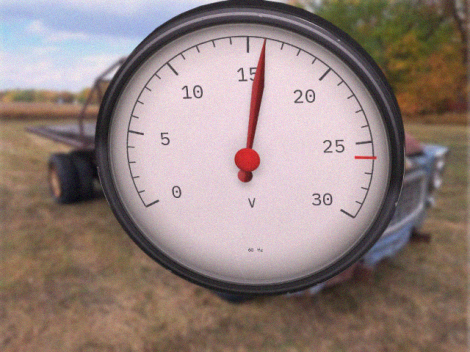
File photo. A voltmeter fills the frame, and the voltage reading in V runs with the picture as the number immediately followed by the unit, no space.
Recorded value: 16V
